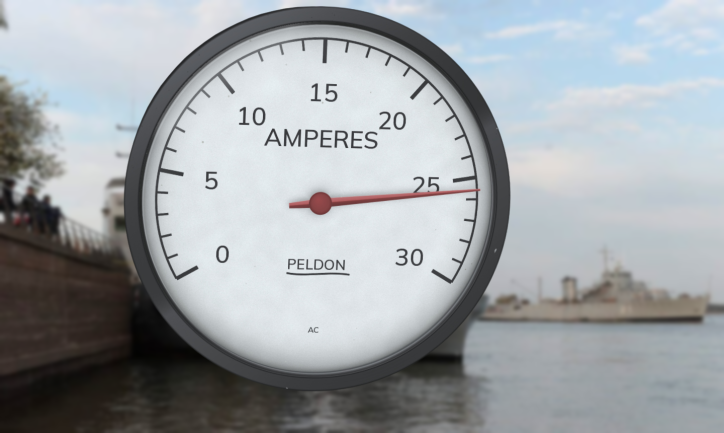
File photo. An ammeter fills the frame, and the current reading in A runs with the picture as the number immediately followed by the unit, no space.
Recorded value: 25.5A
